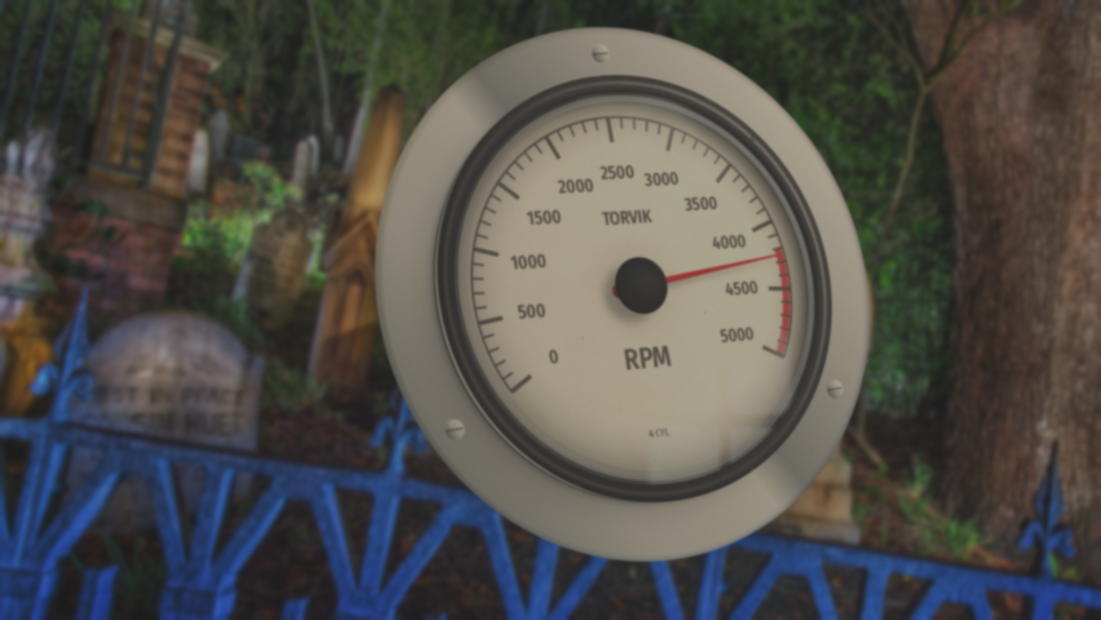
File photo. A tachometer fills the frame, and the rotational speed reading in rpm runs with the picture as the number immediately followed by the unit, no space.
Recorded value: 4250rpm
